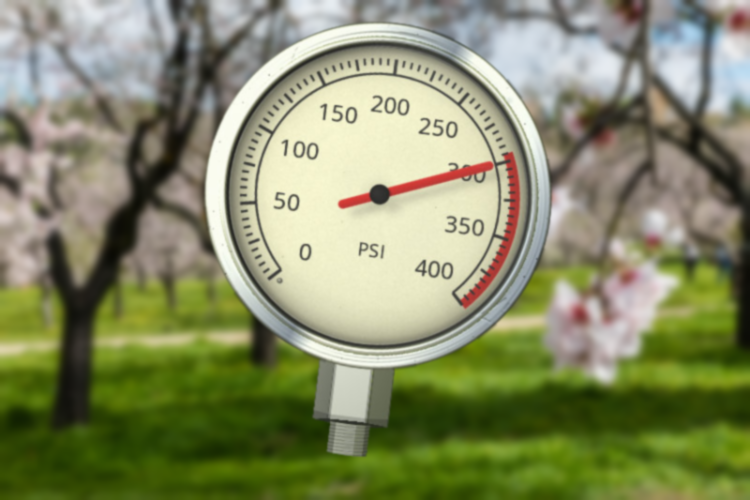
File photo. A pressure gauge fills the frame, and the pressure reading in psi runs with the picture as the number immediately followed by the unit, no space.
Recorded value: 300psi
